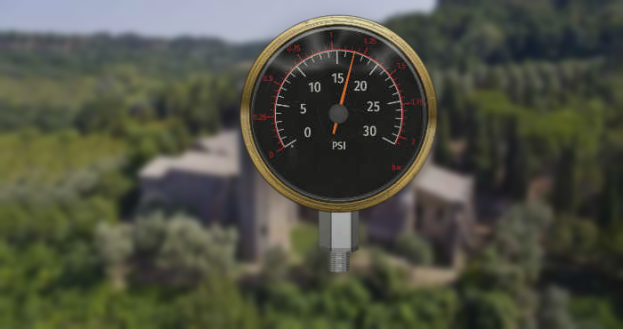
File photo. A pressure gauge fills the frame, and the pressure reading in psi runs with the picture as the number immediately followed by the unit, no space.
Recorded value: 17psi
